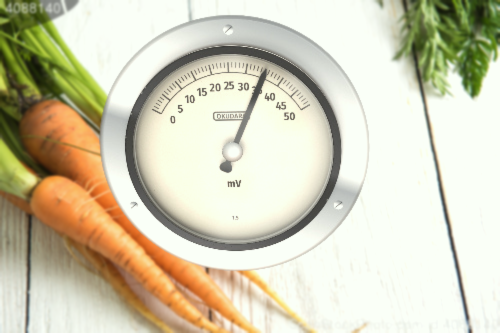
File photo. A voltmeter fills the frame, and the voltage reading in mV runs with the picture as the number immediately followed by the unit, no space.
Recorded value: 35mV
